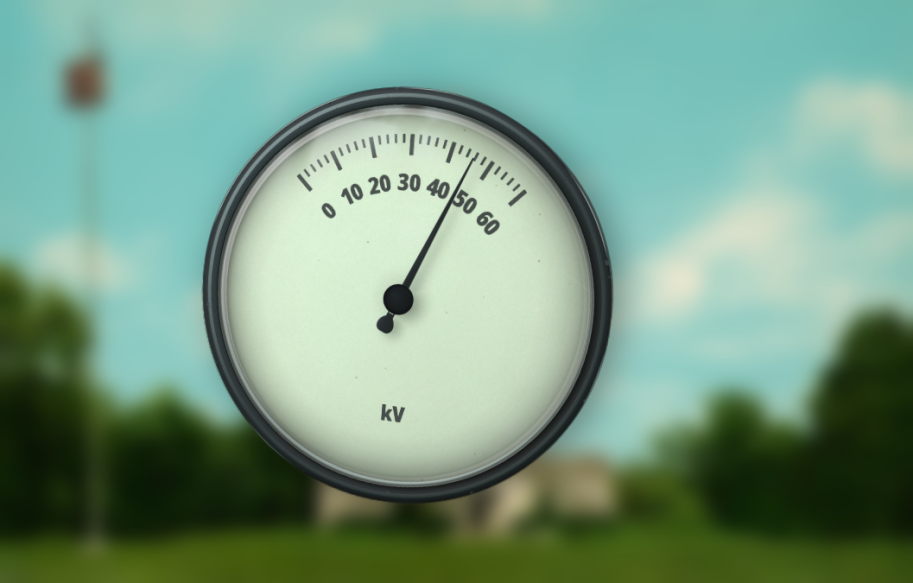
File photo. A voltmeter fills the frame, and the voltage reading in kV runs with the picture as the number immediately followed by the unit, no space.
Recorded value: 46kV
